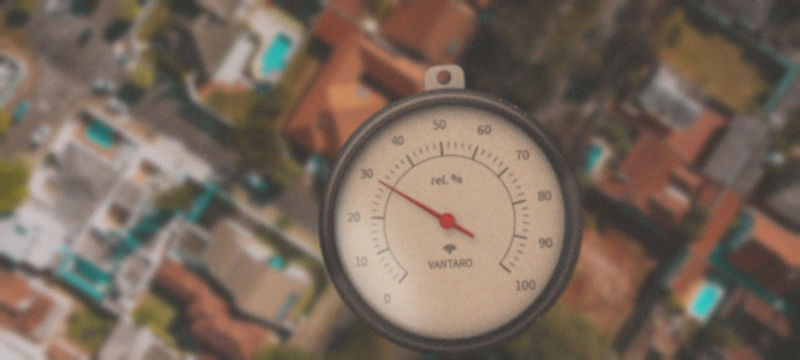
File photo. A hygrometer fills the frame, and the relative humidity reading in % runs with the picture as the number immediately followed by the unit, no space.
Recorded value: 30%
